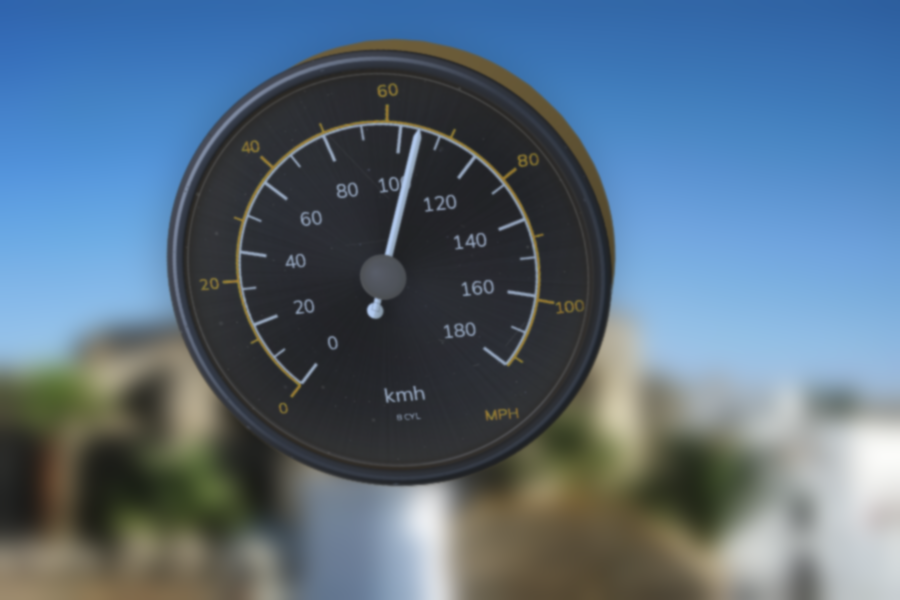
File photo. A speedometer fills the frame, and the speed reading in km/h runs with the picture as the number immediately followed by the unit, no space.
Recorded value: 105km/h
